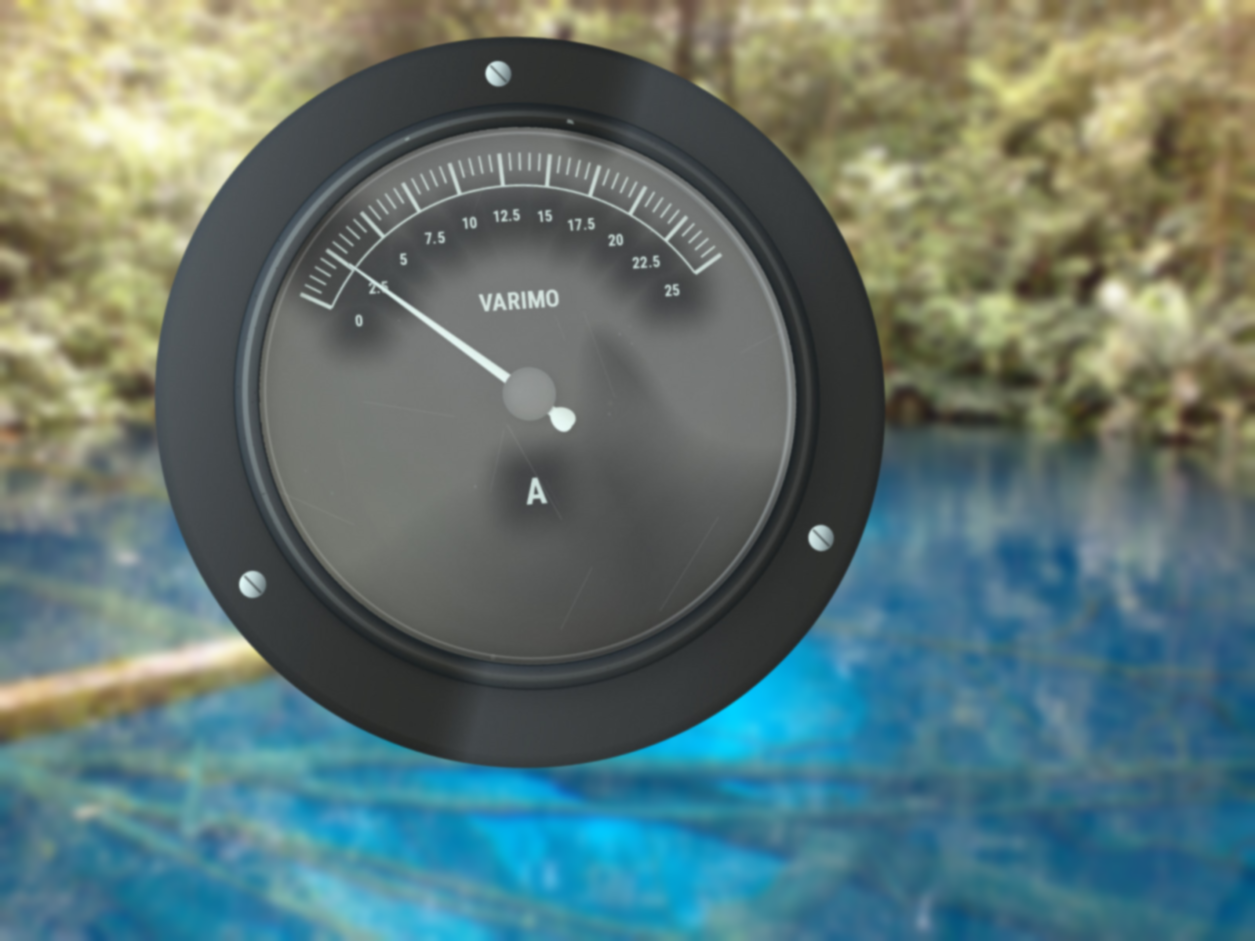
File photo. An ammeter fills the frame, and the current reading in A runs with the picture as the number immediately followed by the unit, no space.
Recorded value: 2.5A
